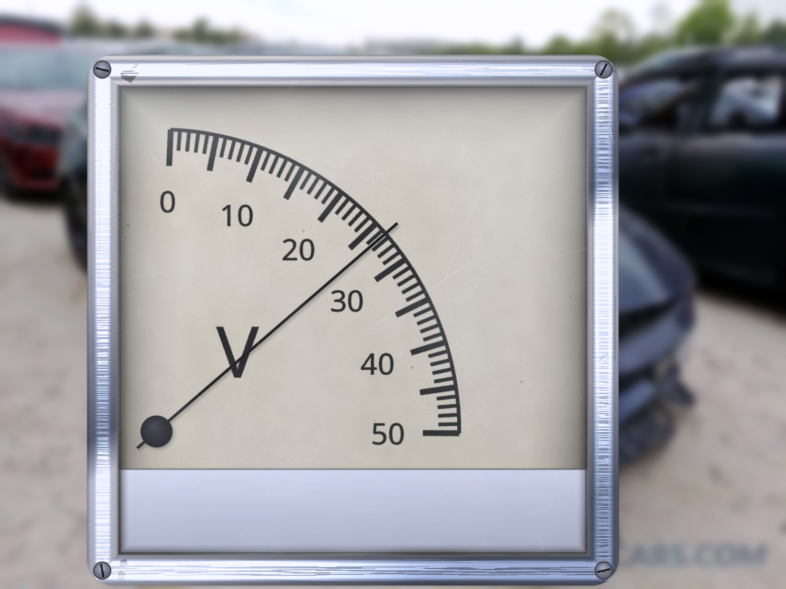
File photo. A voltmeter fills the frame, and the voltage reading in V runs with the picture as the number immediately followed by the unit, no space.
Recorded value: 26.5V
